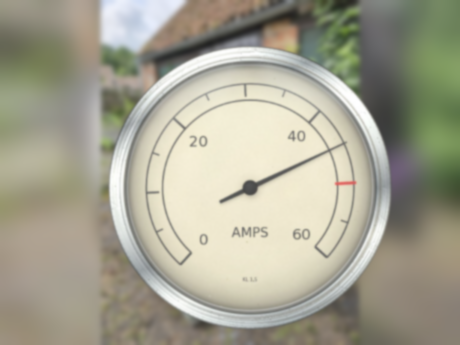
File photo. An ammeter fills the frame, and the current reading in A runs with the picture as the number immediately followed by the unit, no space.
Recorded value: 45A
